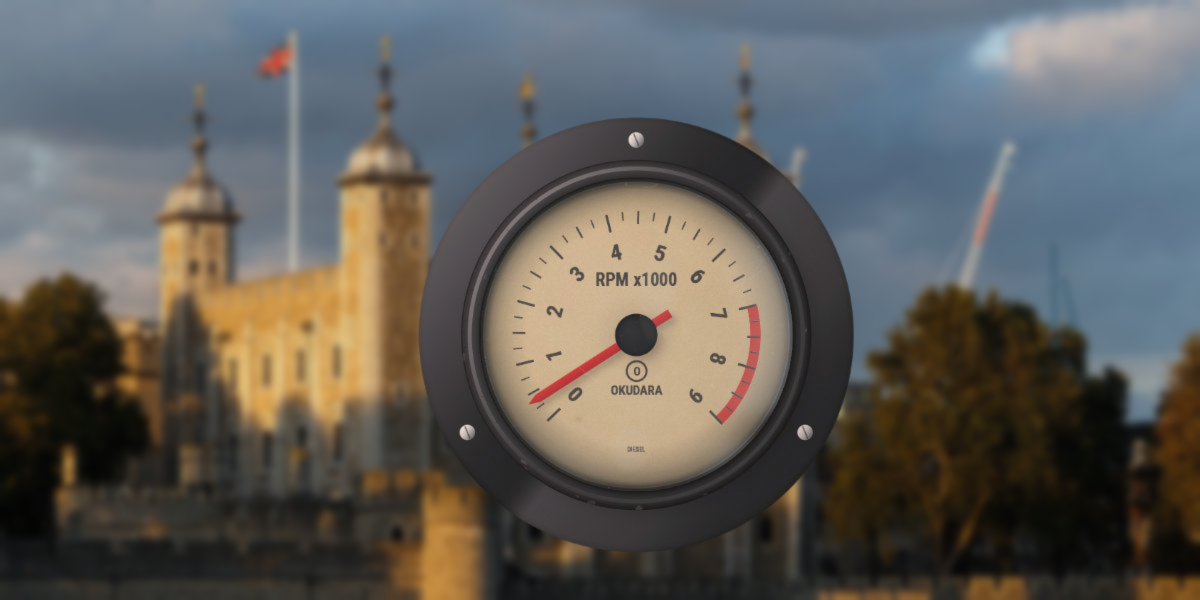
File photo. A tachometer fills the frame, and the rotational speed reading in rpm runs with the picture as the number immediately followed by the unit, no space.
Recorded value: 375rpm
